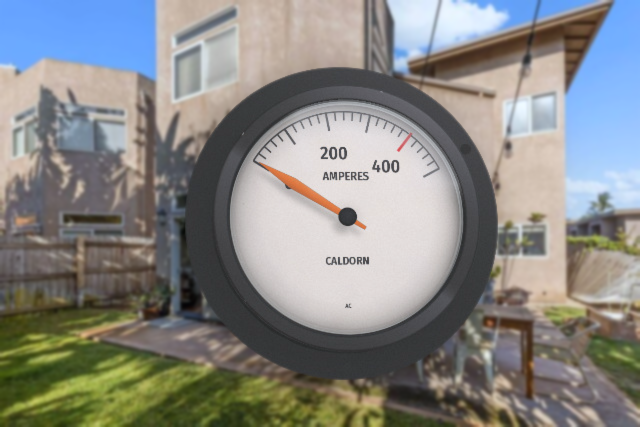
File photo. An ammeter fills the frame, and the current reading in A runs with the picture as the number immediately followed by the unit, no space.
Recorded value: 0A
